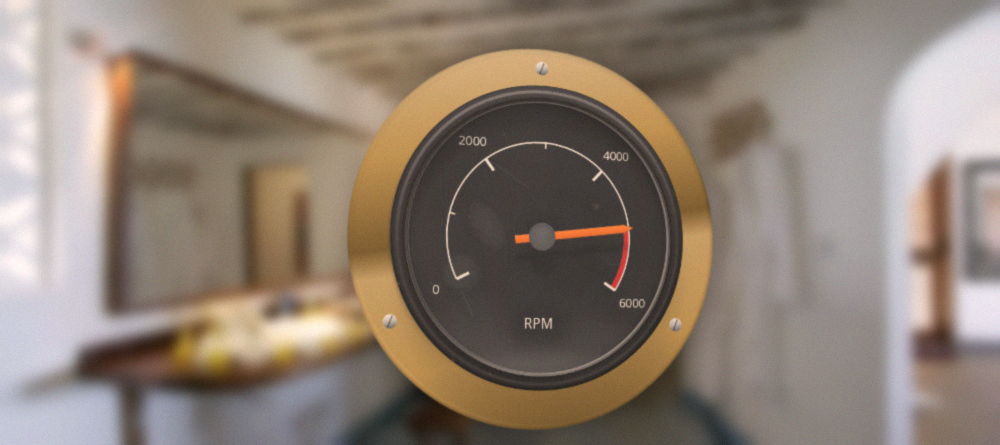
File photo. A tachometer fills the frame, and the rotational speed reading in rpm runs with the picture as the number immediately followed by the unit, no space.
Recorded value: 5000rpm
